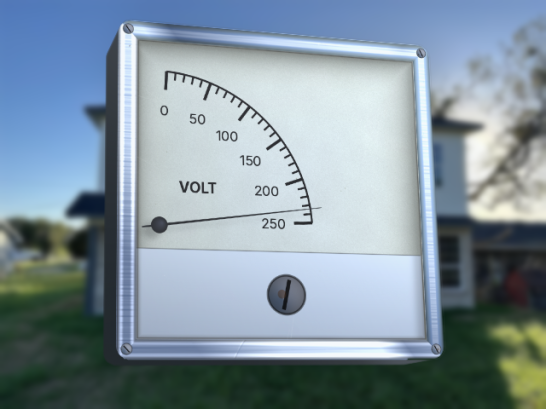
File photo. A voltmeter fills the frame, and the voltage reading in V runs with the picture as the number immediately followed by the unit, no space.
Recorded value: 235V
